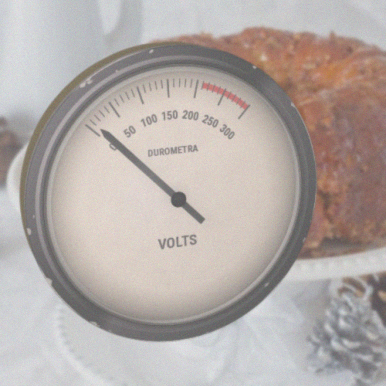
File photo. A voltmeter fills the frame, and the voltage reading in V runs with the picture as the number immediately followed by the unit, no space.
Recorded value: 10V
